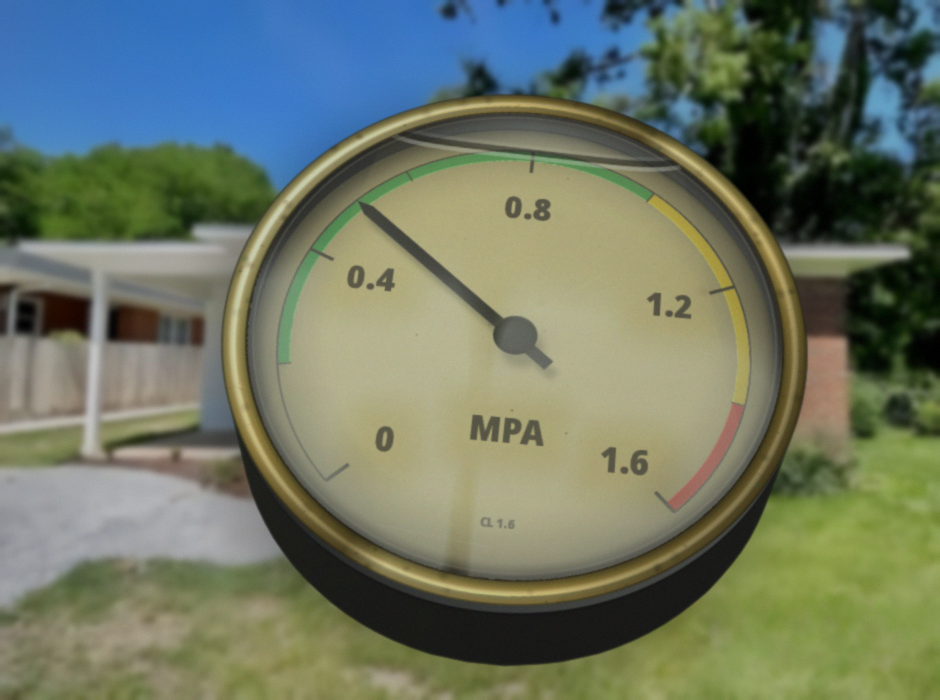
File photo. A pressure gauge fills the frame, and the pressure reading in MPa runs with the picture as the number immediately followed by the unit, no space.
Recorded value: 0.5MPa
